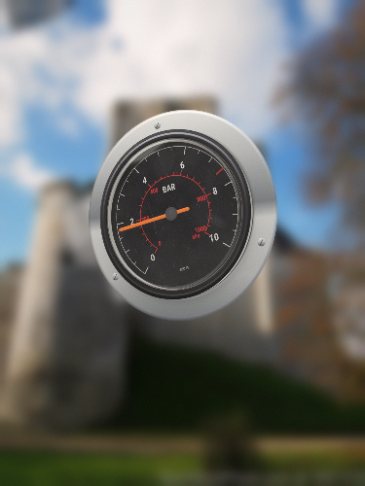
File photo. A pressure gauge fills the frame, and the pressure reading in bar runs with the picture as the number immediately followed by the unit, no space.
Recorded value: 1.75bar
